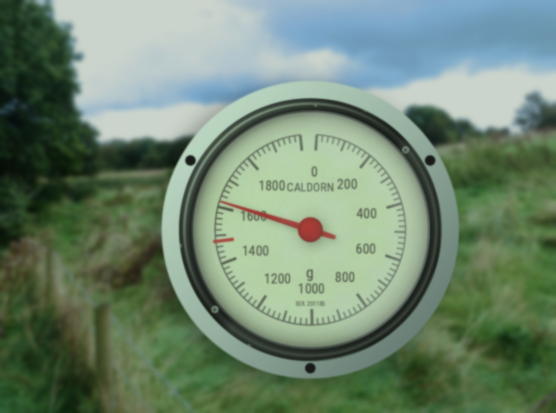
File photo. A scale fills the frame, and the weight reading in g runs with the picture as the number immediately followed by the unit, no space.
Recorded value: 1620g
